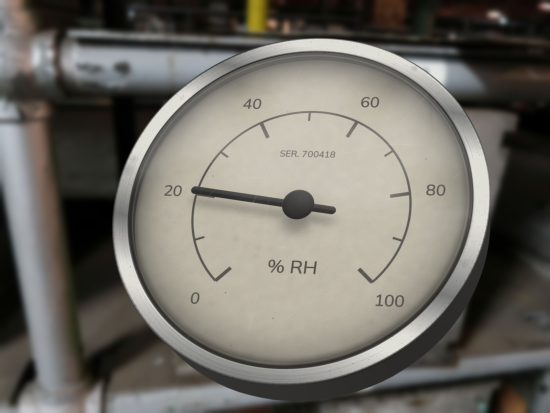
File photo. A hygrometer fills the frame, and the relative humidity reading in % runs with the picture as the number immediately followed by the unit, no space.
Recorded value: 20%
